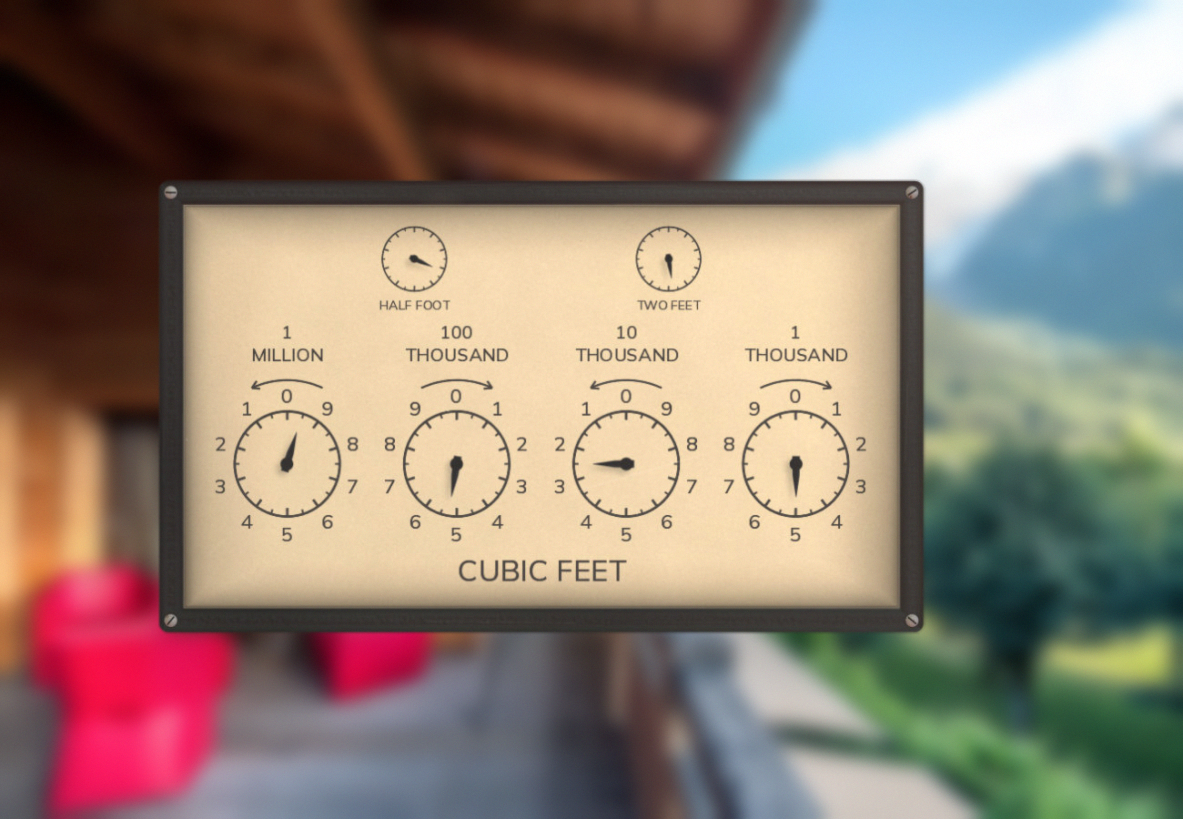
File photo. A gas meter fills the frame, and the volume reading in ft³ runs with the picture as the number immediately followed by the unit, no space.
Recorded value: 952500ft³
